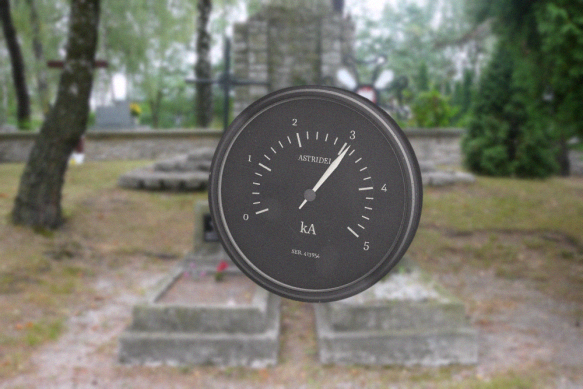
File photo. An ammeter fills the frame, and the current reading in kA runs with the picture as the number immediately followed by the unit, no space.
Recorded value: 3.1kA
